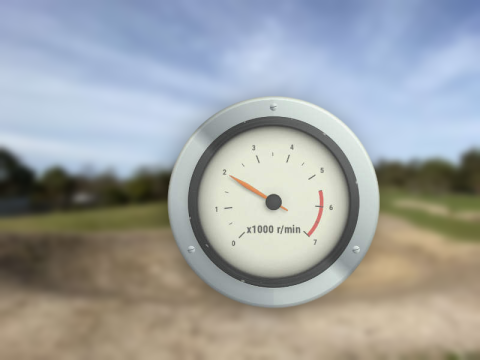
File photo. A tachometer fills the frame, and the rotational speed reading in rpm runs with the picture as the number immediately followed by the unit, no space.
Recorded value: 2000rpm
